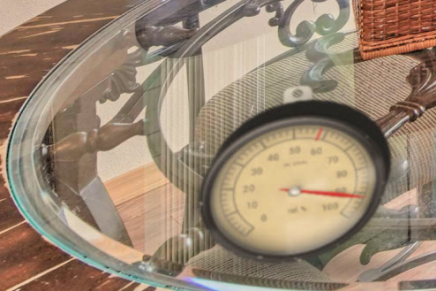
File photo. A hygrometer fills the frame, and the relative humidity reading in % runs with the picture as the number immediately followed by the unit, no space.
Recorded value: 90%
